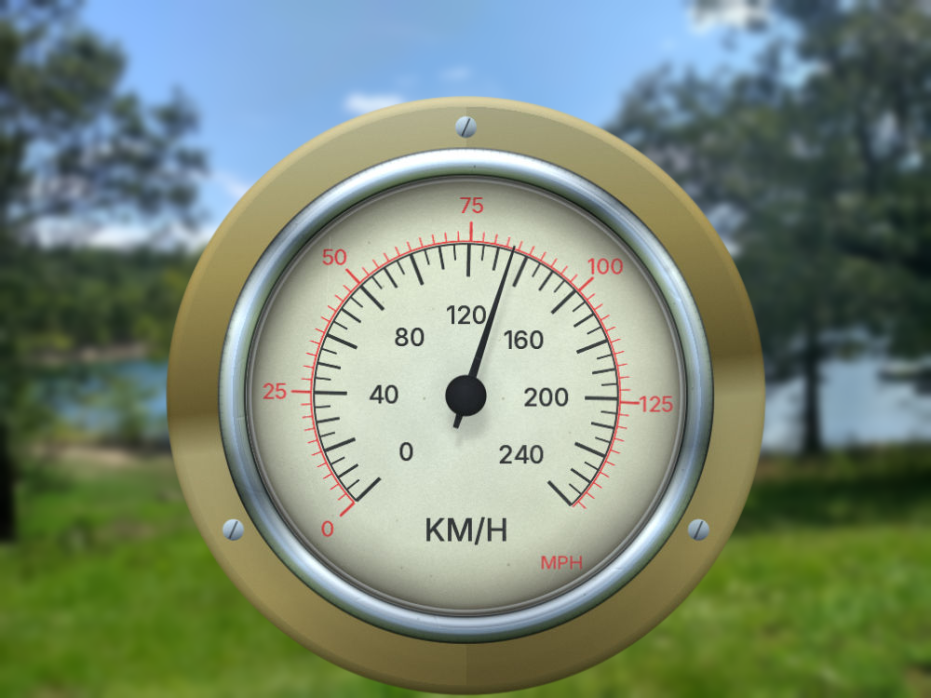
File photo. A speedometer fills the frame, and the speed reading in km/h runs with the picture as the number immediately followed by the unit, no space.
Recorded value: 135km/h
